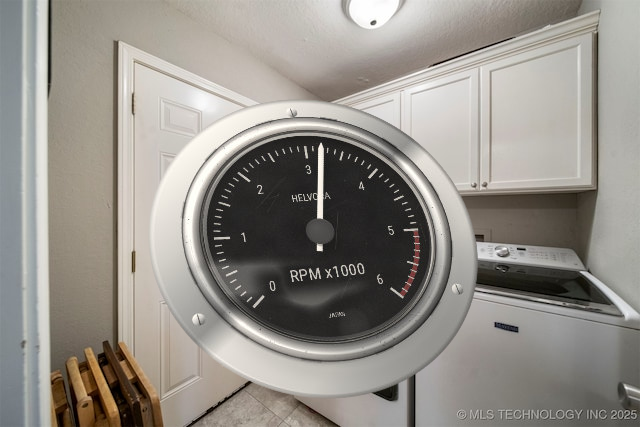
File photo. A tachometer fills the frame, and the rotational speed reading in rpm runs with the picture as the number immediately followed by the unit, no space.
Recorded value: 3200rpm
